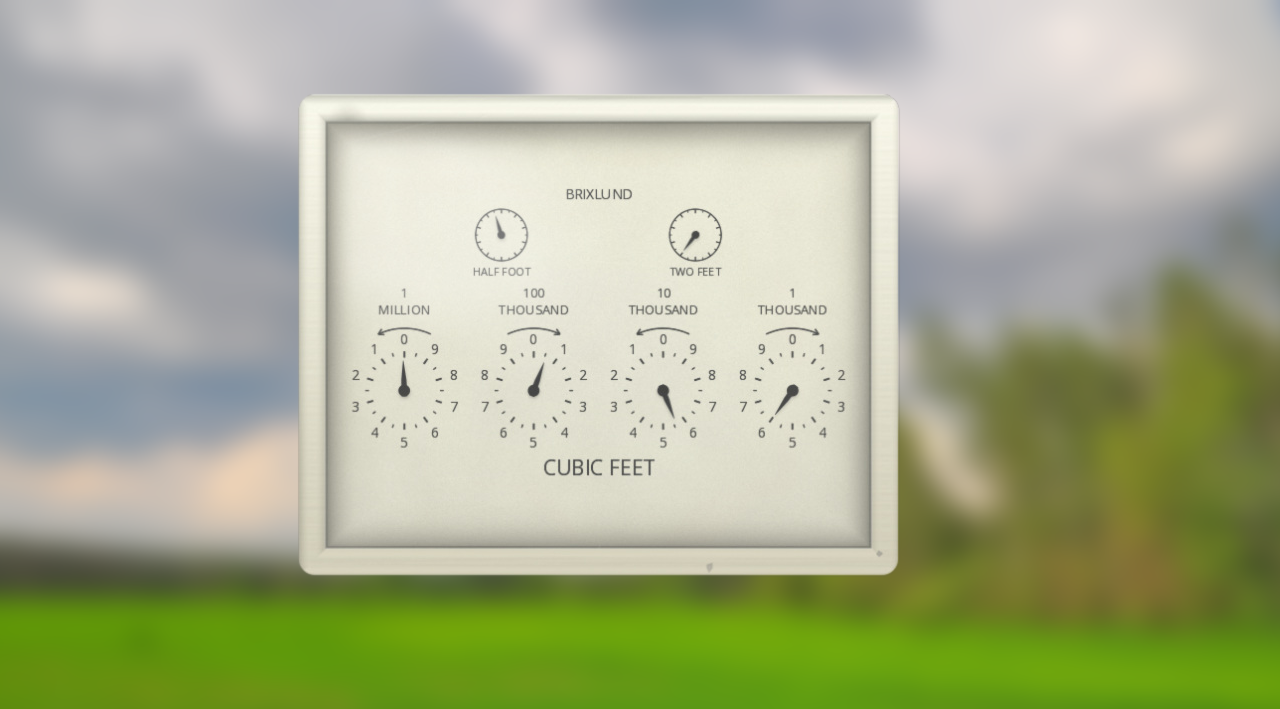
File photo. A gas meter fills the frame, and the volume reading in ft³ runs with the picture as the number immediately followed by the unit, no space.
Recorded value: 5600ft³
